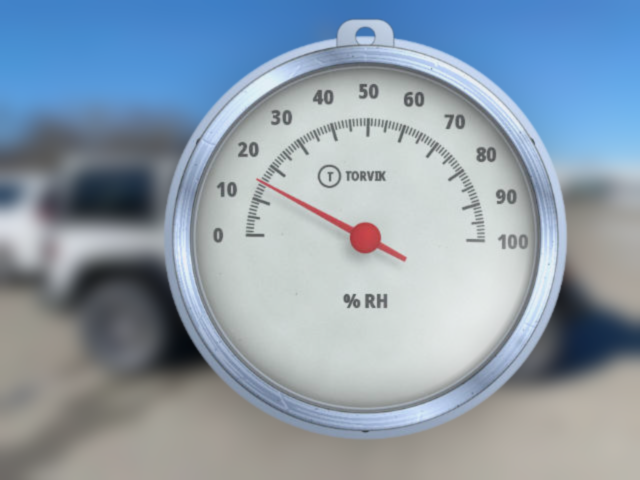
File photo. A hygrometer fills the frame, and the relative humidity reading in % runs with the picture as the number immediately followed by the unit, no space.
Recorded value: 15%
